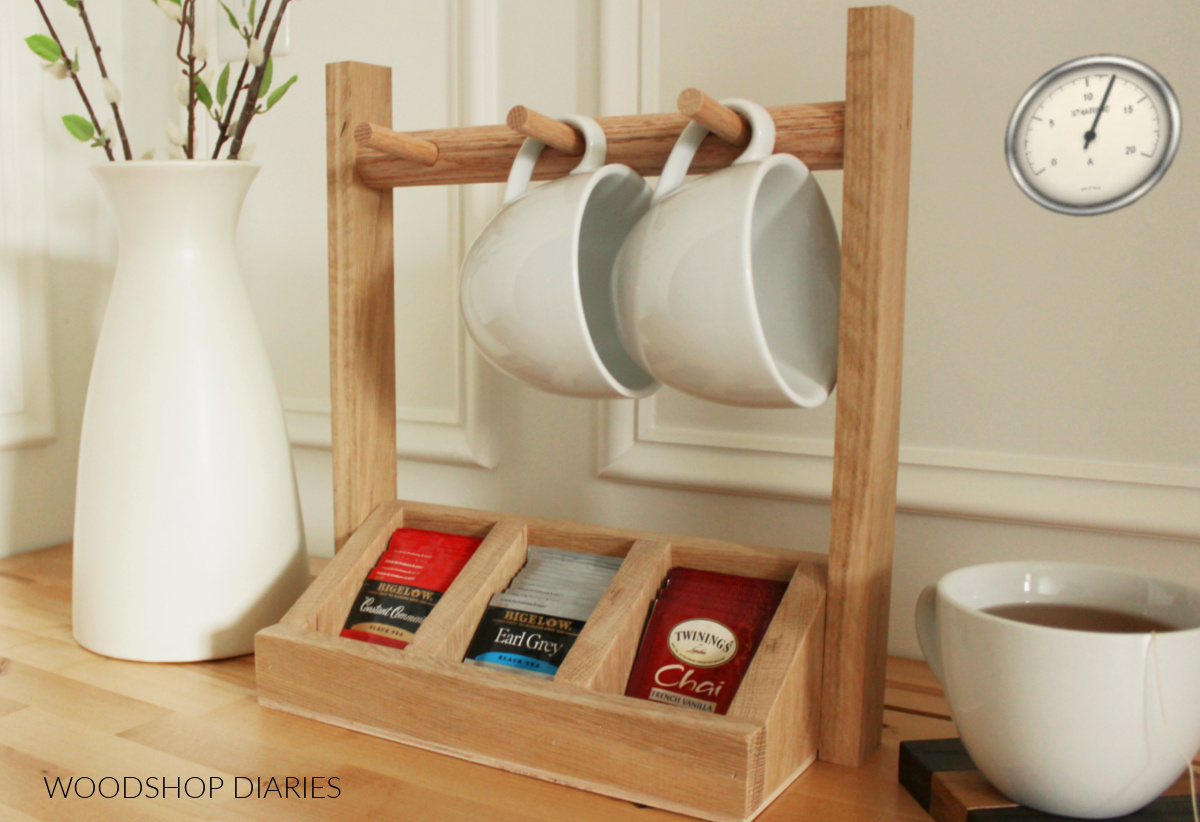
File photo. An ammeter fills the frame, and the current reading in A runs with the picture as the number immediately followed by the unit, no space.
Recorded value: 12A
